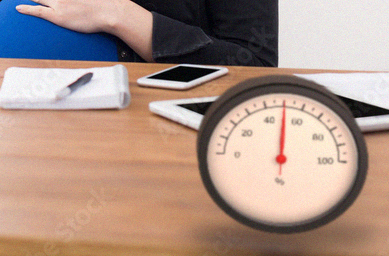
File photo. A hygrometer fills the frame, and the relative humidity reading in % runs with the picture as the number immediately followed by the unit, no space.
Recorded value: 50%
